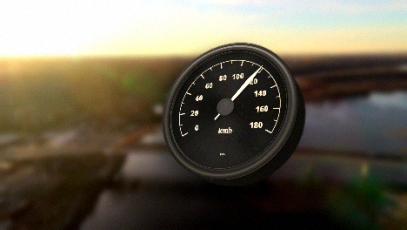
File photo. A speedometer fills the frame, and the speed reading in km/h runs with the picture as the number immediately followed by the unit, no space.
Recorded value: 120km/h
